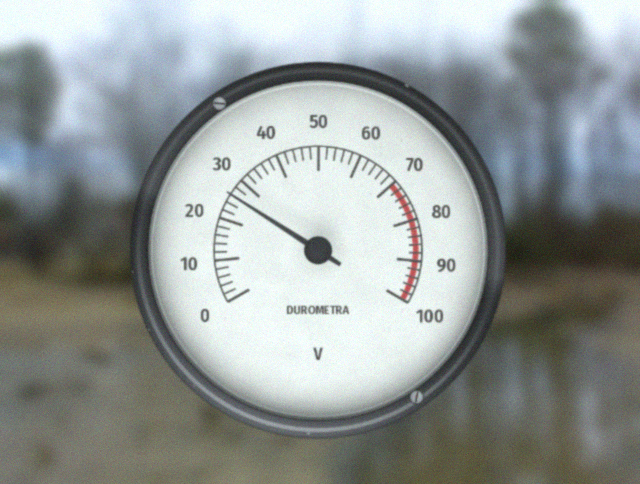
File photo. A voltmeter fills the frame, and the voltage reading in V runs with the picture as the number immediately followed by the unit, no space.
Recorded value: 26V
